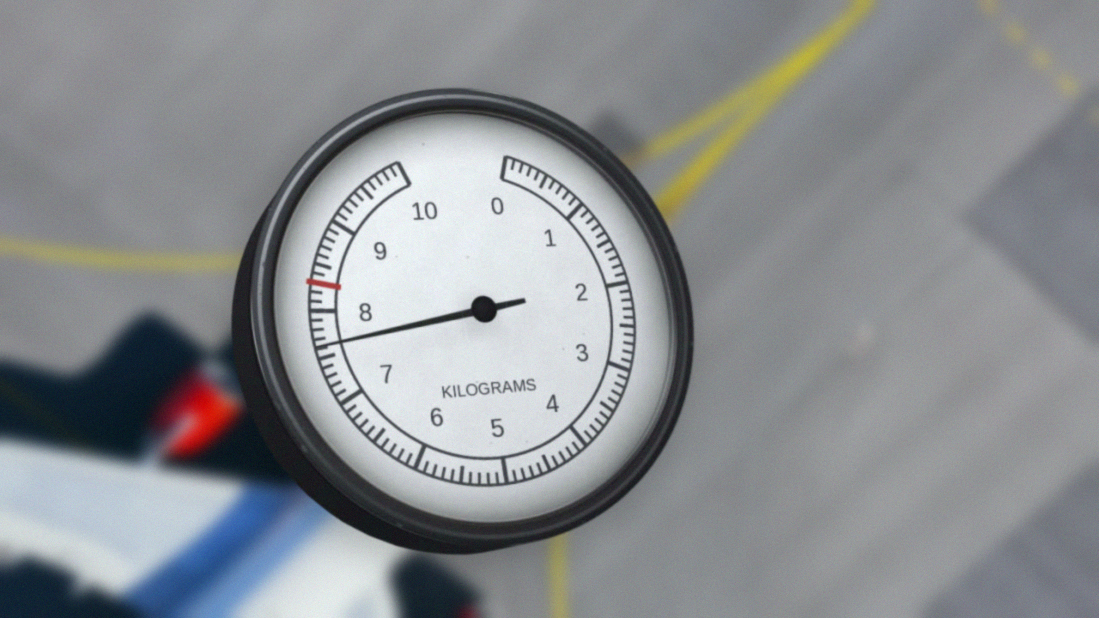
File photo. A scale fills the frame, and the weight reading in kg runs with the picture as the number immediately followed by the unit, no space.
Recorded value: 7.6kg
